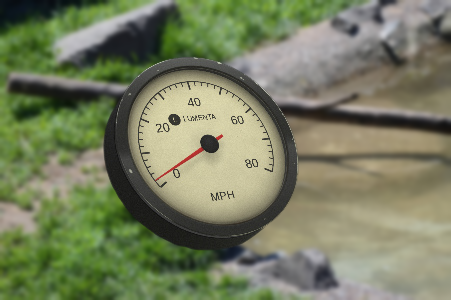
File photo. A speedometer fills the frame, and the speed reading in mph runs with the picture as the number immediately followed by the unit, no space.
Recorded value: 2mph
